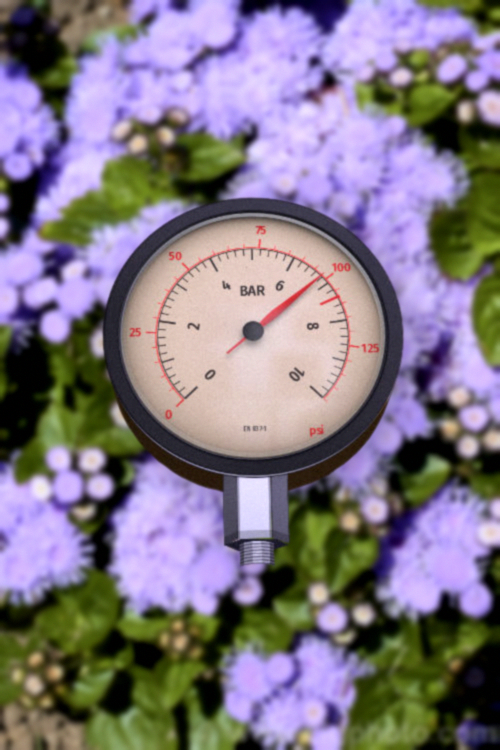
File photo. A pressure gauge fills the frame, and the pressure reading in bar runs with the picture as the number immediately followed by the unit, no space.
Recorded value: 6.8bar
